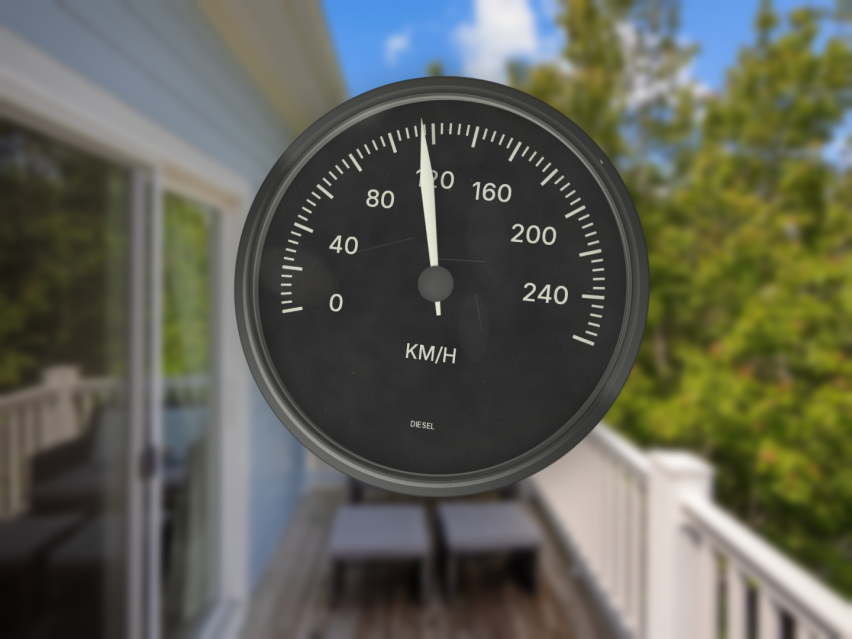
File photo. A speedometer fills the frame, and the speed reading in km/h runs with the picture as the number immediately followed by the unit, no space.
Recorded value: 116km/h
